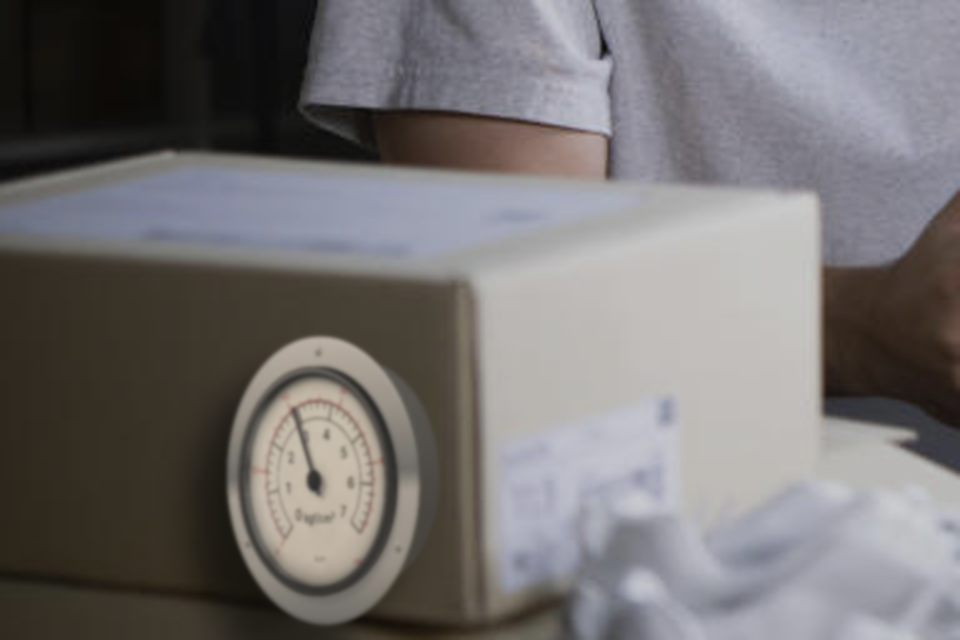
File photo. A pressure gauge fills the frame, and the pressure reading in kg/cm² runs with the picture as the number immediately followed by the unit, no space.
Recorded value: 3kg/cm²
